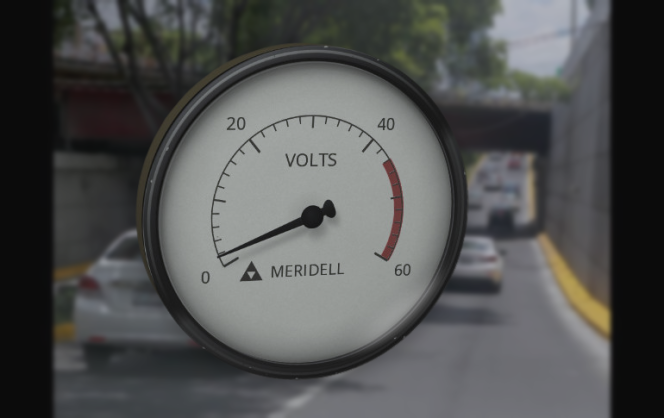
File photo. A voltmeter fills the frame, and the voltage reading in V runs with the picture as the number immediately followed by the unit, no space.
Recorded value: 2V
